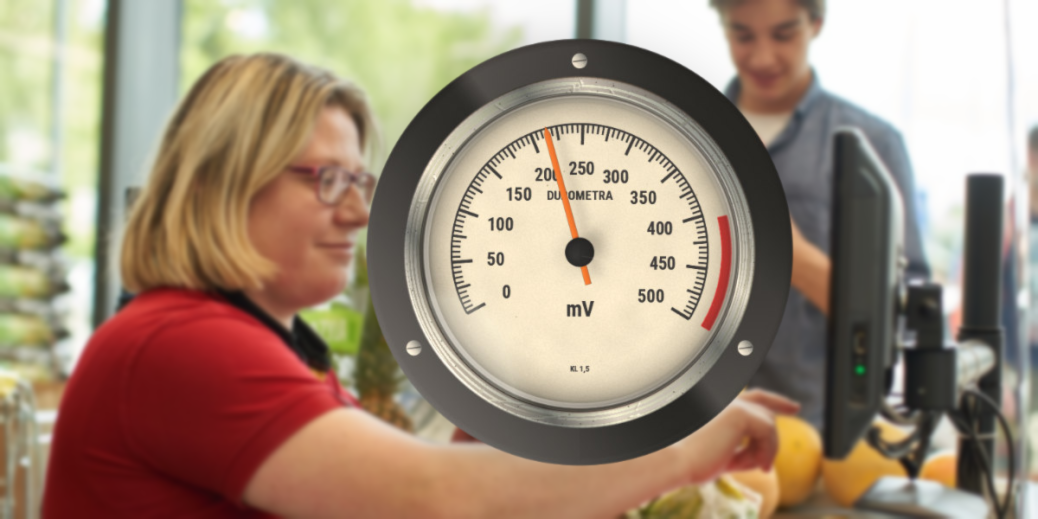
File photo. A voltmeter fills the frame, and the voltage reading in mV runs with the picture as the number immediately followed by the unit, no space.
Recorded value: 215mV
